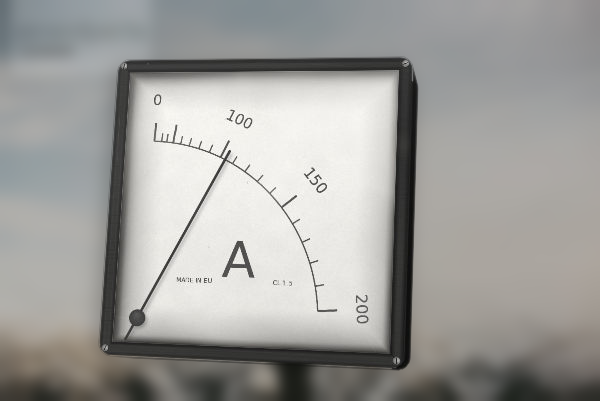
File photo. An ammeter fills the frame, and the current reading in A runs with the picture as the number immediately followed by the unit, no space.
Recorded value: 105A
